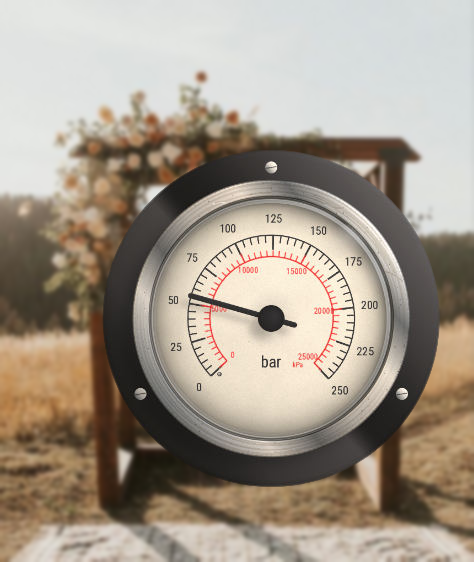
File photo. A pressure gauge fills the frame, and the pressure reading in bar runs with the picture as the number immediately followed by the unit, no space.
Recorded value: 55bar
